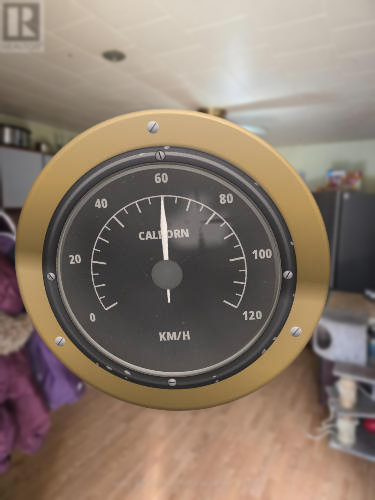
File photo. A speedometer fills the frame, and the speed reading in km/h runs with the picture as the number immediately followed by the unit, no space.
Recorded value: 60km/h
